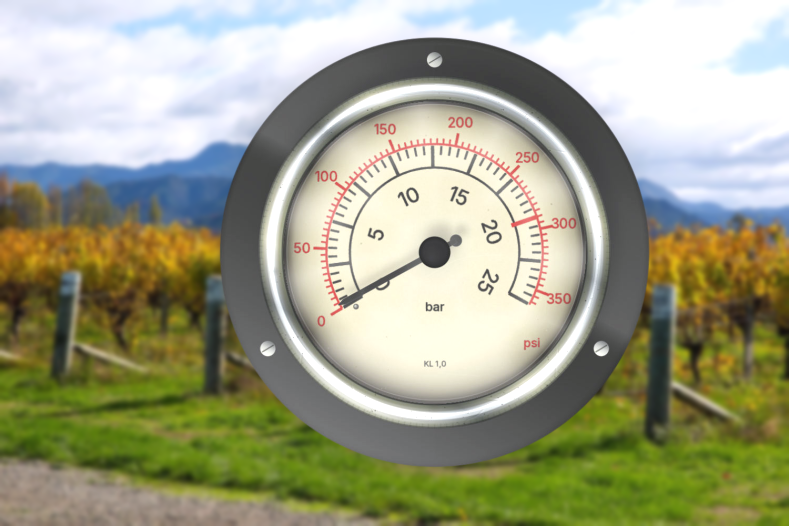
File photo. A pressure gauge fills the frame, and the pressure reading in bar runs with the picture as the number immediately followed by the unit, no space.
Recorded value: 0.25bar
